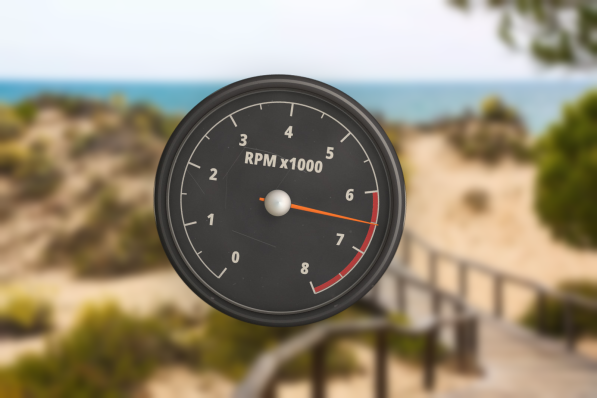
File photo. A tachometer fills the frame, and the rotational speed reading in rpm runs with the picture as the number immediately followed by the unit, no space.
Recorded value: 6500rpm
